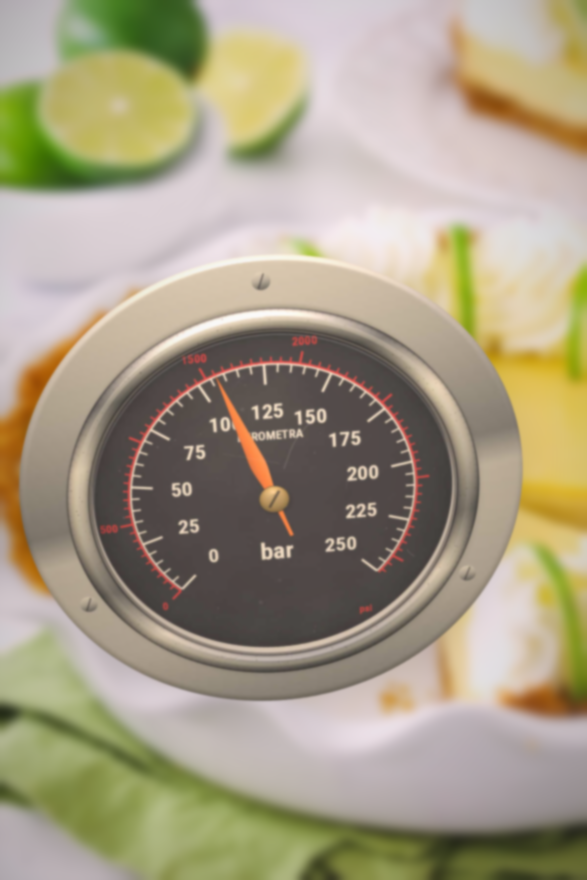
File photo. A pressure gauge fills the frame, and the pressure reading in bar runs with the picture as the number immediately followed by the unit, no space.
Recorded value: 107.5bar
